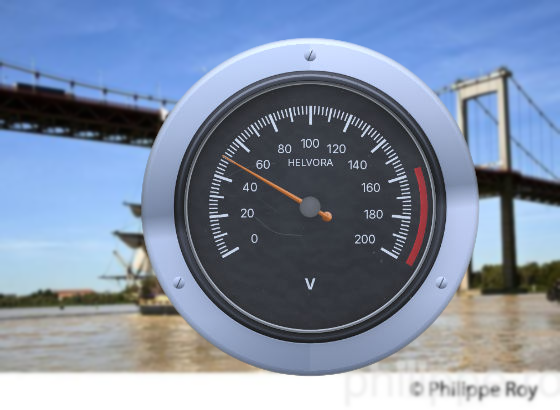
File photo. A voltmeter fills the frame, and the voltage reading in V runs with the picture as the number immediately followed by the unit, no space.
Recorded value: 50V
